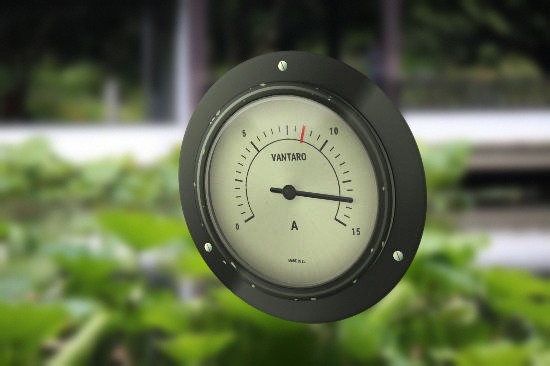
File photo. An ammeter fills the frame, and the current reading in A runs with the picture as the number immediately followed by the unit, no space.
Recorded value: 13.5A
